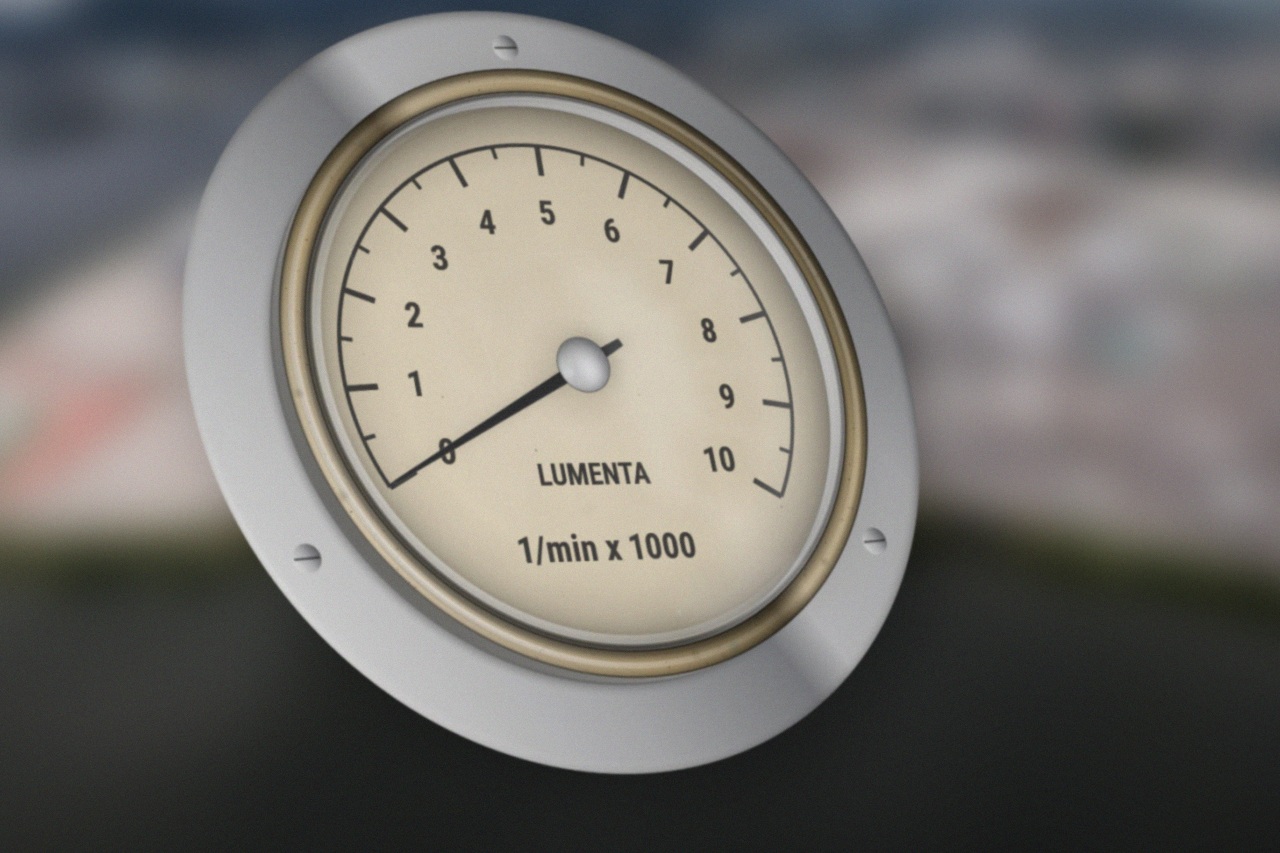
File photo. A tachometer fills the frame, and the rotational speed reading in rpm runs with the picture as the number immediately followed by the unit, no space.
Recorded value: 0rpm
